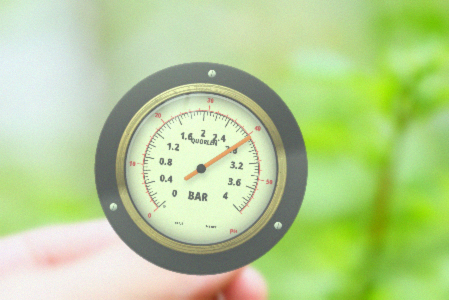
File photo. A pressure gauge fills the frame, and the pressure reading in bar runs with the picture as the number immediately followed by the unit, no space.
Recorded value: 2.8bar
